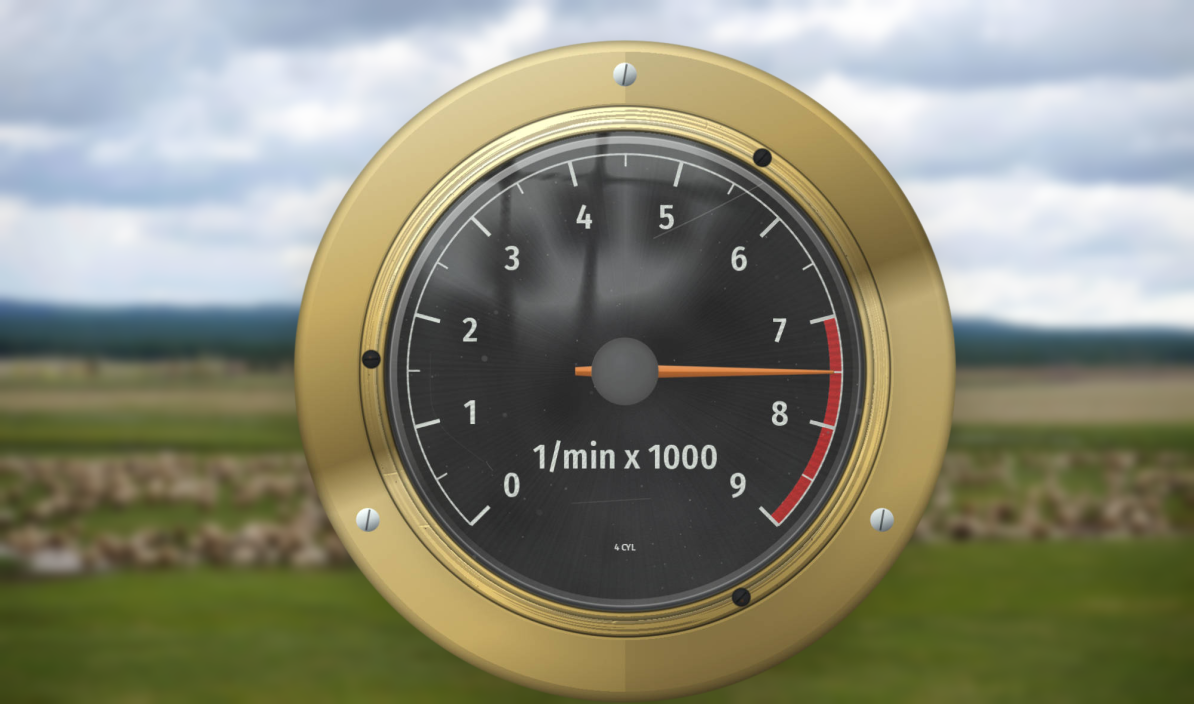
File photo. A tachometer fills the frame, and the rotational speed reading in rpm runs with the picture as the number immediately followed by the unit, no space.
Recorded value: 7500rpm
